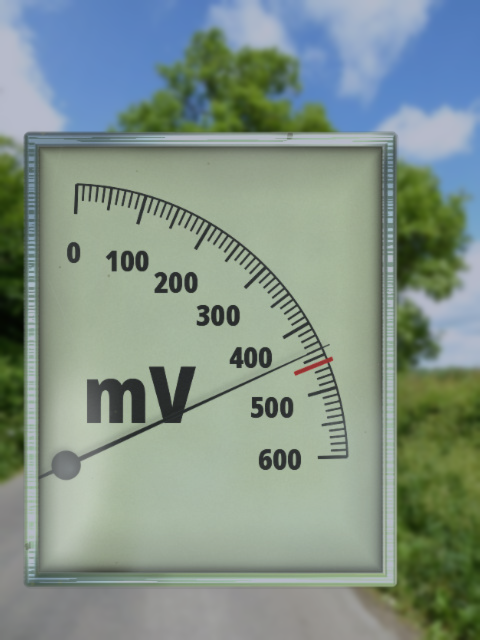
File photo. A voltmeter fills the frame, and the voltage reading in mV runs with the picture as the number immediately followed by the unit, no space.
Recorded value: 440mV
